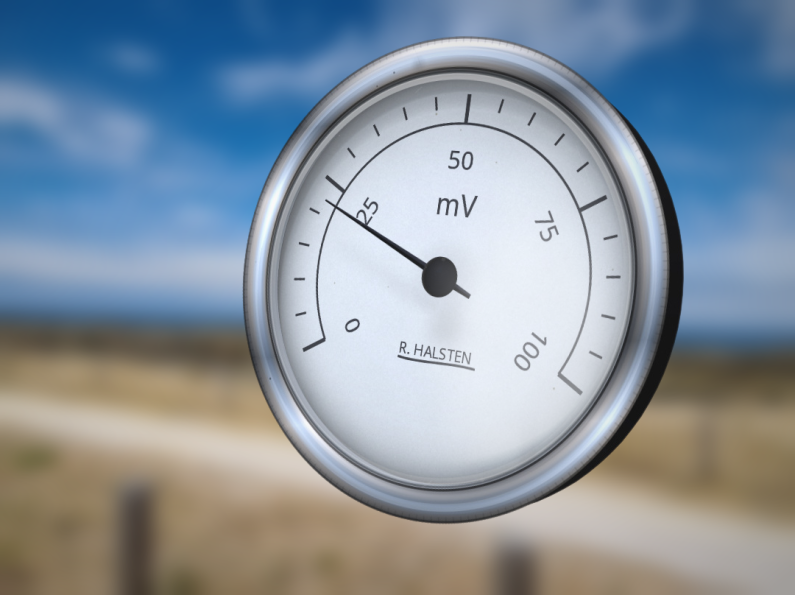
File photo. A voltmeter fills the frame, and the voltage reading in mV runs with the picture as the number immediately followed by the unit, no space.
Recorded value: 22.5mV
